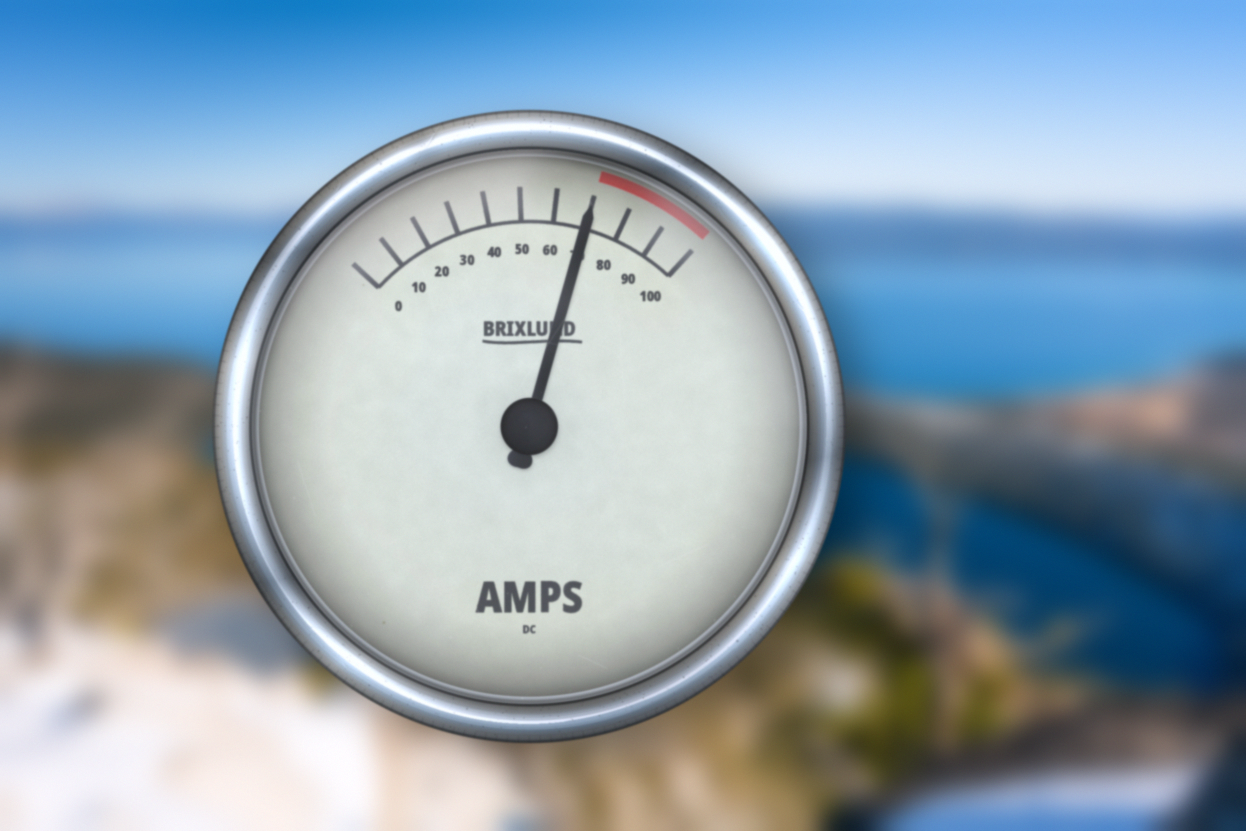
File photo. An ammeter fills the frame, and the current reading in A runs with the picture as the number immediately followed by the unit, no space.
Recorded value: 70A
